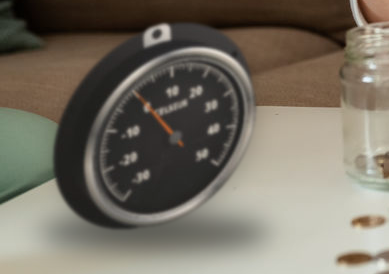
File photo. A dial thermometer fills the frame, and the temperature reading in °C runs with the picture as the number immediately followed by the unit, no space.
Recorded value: 0°C
